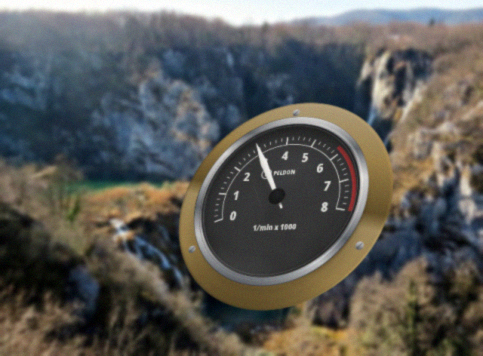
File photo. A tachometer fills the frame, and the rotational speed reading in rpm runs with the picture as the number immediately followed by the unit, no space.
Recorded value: 3000rpm
